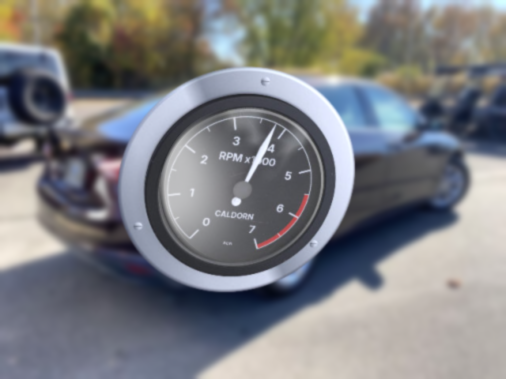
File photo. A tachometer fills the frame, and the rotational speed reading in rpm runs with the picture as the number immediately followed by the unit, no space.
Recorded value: 3750rpm
